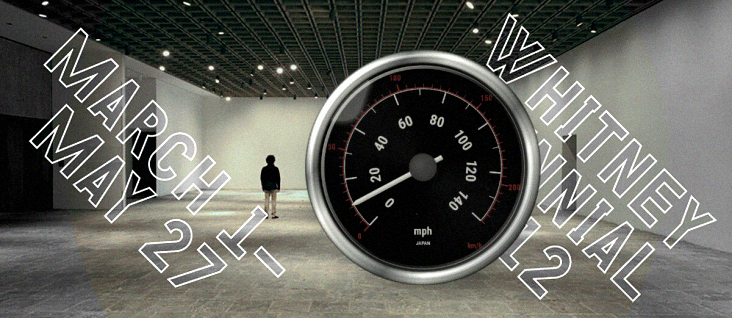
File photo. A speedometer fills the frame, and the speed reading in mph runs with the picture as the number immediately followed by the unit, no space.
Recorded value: 10mph
